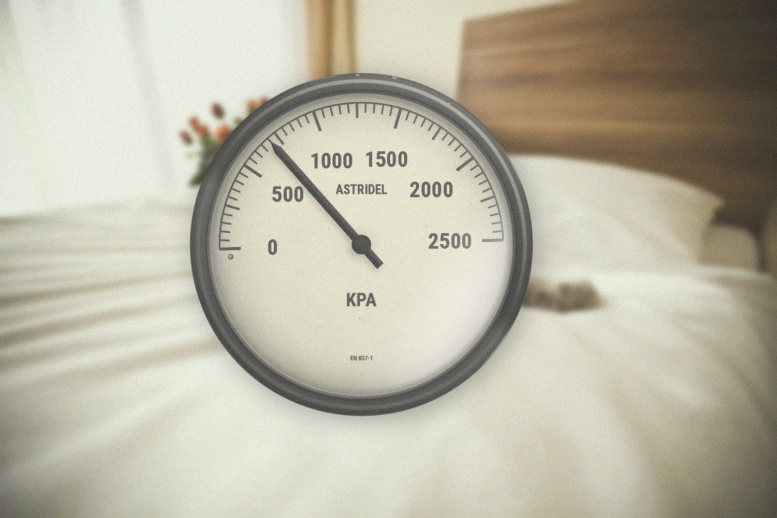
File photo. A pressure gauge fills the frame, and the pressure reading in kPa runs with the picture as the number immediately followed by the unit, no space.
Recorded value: 700kPa
